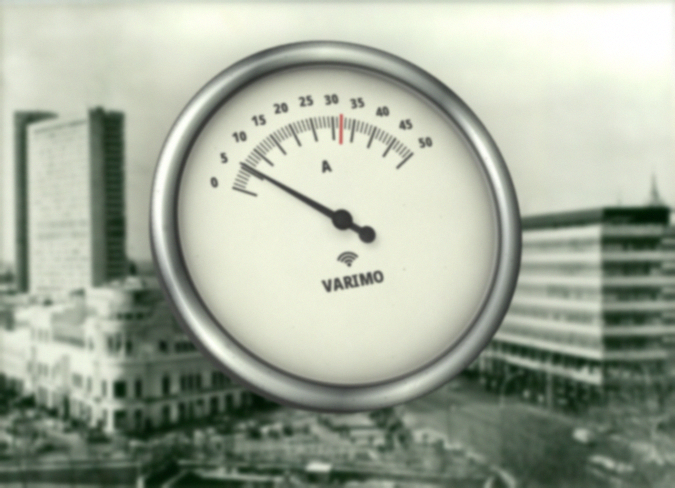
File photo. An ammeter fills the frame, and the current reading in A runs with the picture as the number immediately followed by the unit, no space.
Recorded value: 5A
